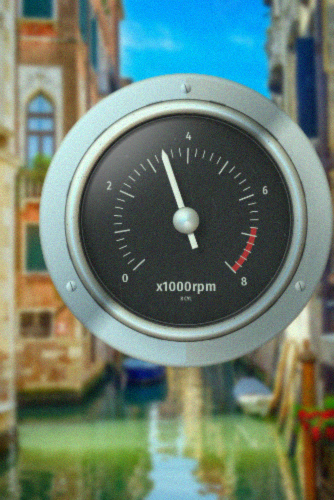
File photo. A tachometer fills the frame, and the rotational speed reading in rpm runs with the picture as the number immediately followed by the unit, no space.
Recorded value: 3400rpm
